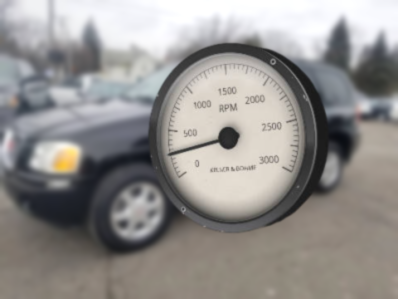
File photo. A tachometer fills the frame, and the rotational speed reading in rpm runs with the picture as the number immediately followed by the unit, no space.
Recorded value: 250rpm
